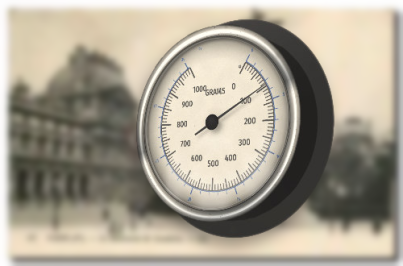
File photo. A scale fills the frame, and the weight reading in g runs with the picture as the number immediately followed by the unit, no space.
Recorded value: 100g
